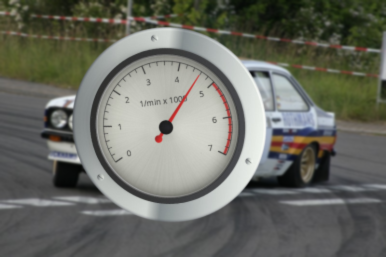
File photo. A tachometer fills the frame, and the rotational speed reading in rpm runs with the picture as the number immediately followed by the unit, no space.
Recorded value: 4600rpm
